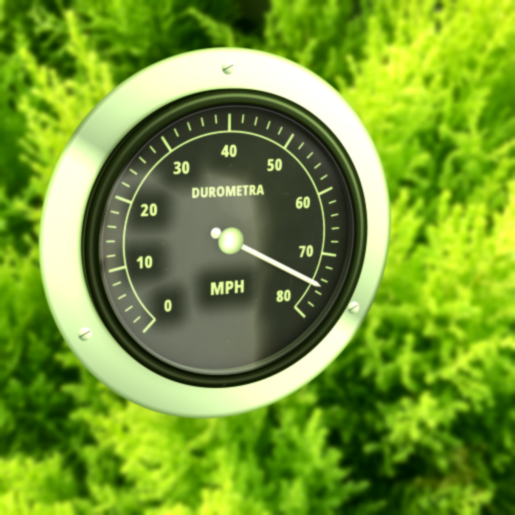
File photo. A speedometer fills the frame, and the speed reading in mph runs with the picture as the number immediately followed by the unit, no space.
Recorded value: 75mph
